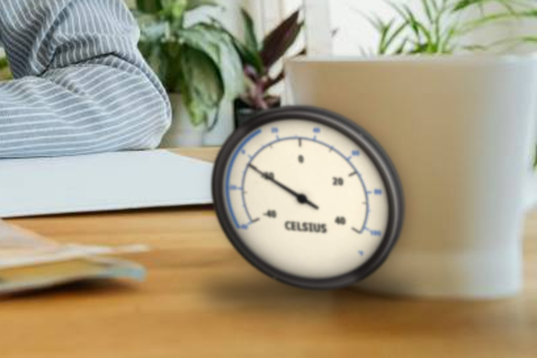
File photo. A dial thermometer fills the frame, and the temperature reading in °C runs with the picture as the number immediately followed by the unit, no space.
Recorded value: -20°C
